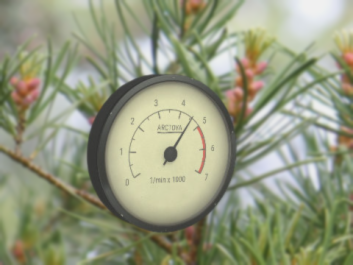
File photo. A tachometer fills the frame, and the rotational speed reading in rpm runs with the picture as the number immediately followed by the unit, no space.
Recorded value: 4500rpm
